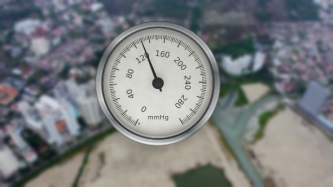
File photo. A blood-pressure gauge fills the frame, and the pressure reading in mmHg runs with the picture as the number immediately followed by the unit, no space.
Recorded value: 130mmHg
